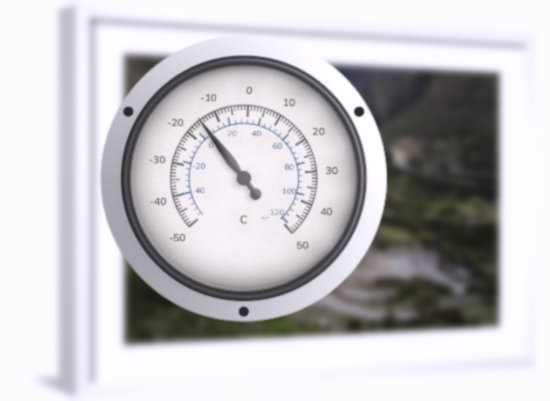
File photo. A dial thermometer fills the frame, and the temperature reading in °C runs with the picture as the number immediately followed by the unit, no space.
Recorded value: -15°C
